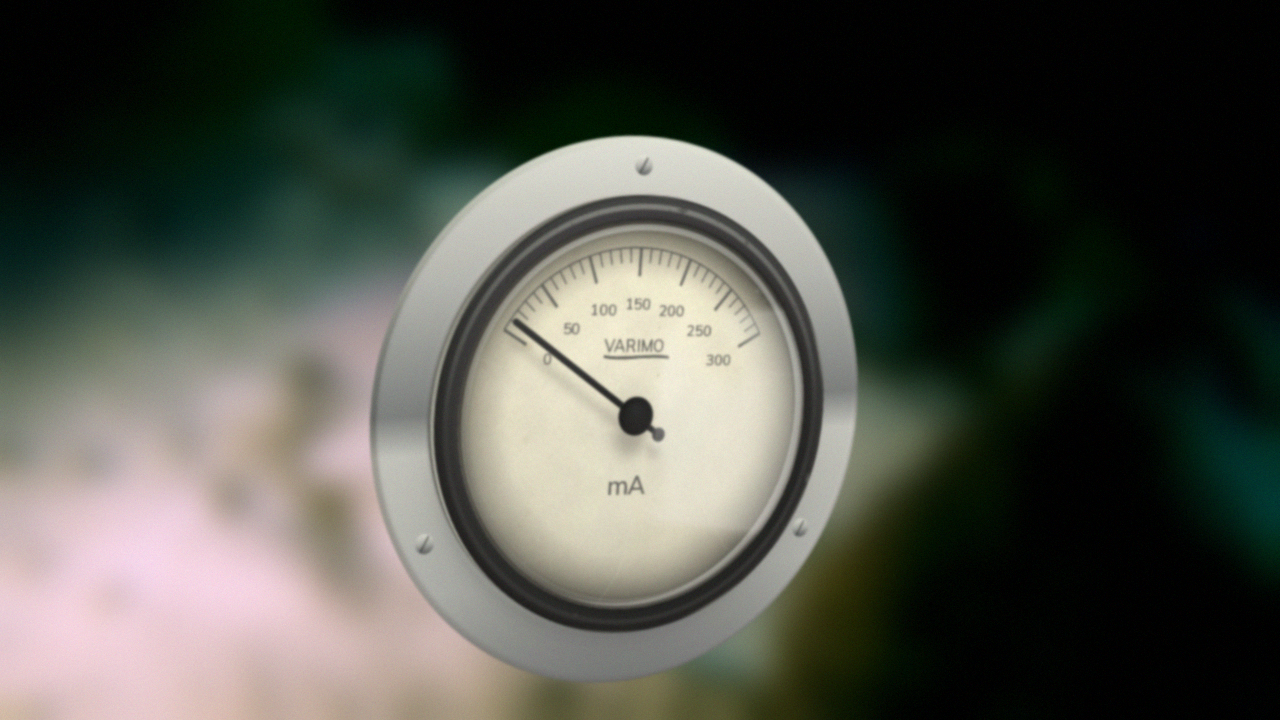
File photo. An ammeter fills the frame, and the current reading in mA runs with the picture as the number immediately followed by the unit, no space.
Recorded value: 10mA
